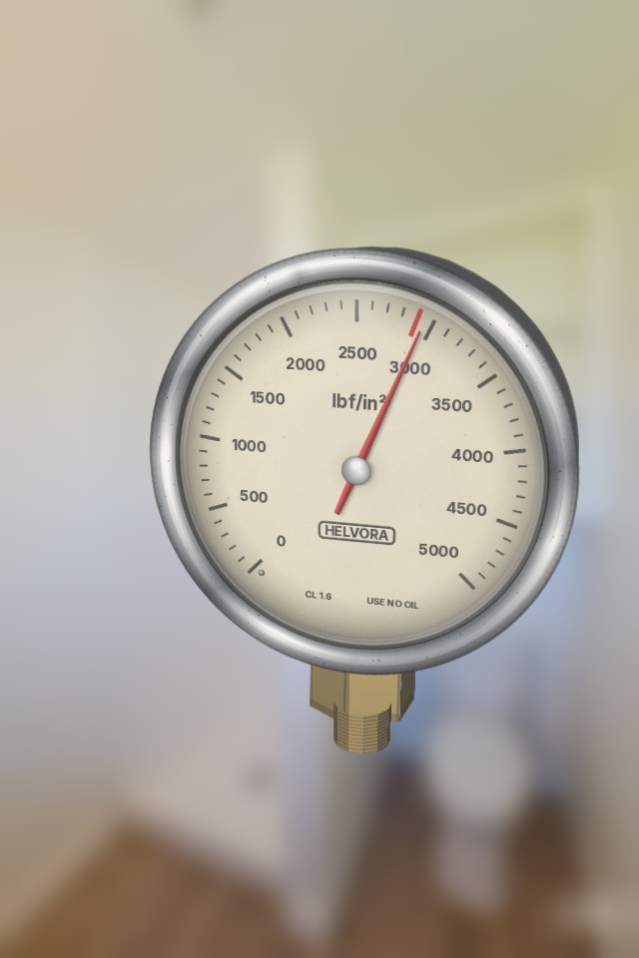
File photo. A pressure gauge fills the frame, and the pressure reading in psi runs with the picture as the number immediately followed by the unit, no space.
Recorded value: 2950psi
